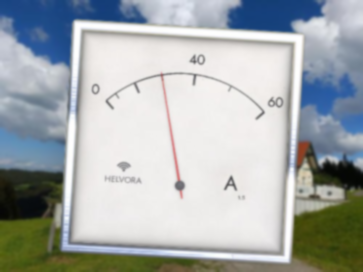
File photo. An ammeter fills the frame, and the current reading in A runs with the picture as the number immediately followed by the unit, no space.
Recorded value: 30A
